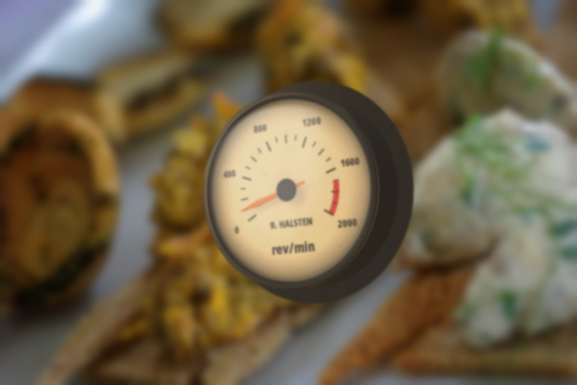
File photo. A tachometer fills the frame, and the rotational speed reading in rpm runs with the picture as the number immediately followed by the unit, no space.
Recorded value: 100rpm
